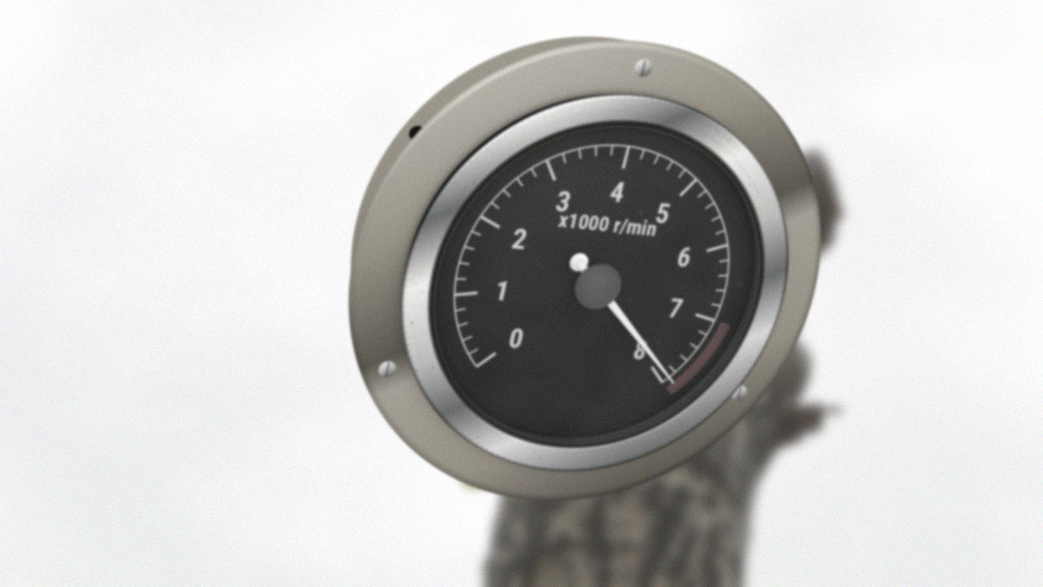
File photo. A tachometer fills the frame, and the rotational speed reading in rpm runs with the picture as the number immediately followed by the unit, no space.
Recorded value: 7900rpm
